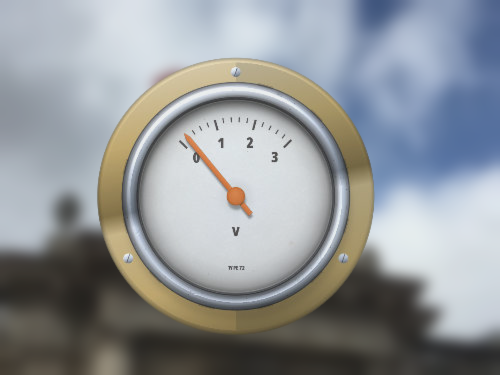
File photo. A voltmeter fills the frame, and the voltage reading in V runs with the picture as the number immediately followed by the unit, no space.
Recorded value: 0.2V
